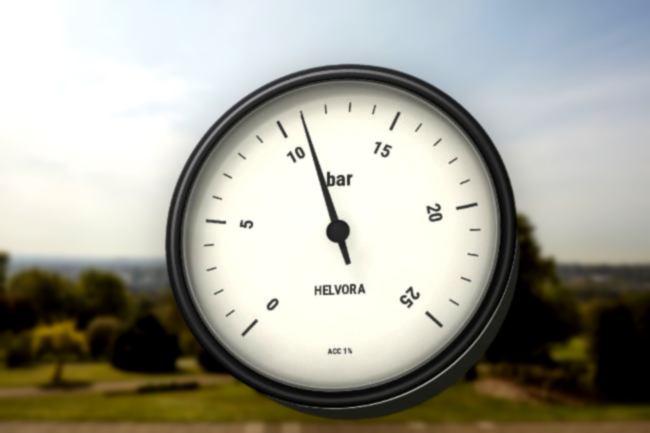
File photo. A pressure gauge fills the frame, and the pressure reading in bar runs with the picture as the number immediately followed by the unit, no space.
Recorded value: 11bar
